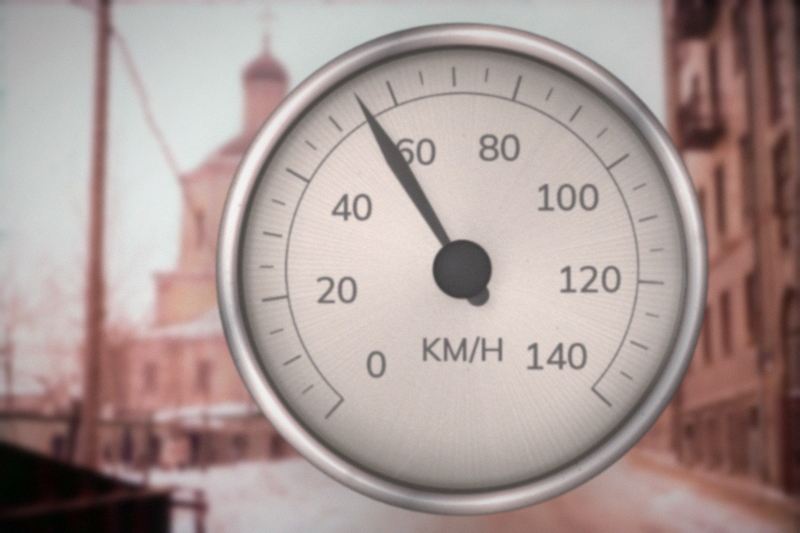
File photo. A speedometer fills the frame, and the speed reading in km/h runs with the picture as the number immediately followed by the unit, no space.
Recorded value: 55km/h
